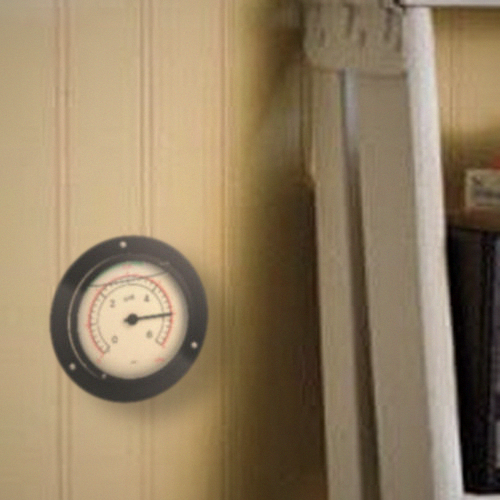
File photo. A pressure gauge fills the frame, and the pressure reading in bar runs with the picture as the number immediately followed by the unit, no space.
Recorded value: 5bar
